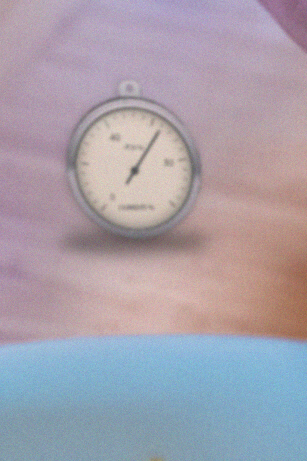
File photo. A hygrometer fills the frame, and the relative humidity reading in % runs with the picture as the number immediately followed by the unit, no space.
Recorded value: 64%
